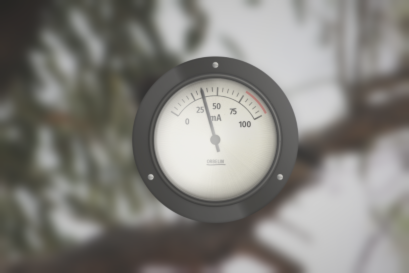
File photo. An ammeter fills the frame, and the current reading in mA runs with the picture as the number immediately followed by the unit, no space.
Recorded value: 35mA
